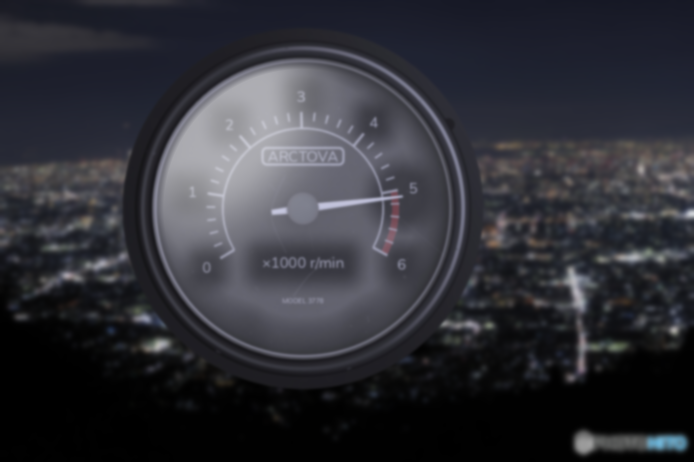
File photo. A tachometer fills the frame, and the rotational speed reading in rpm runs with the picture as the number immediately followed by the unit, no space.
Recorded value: 5100rpm
